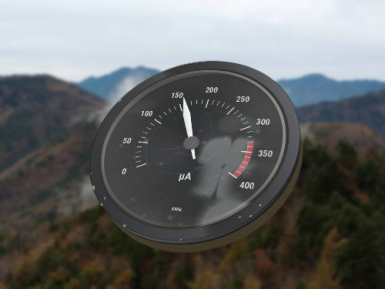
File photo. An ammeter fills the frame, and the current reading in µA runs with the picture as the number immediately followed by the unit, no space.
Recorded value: 160µA
